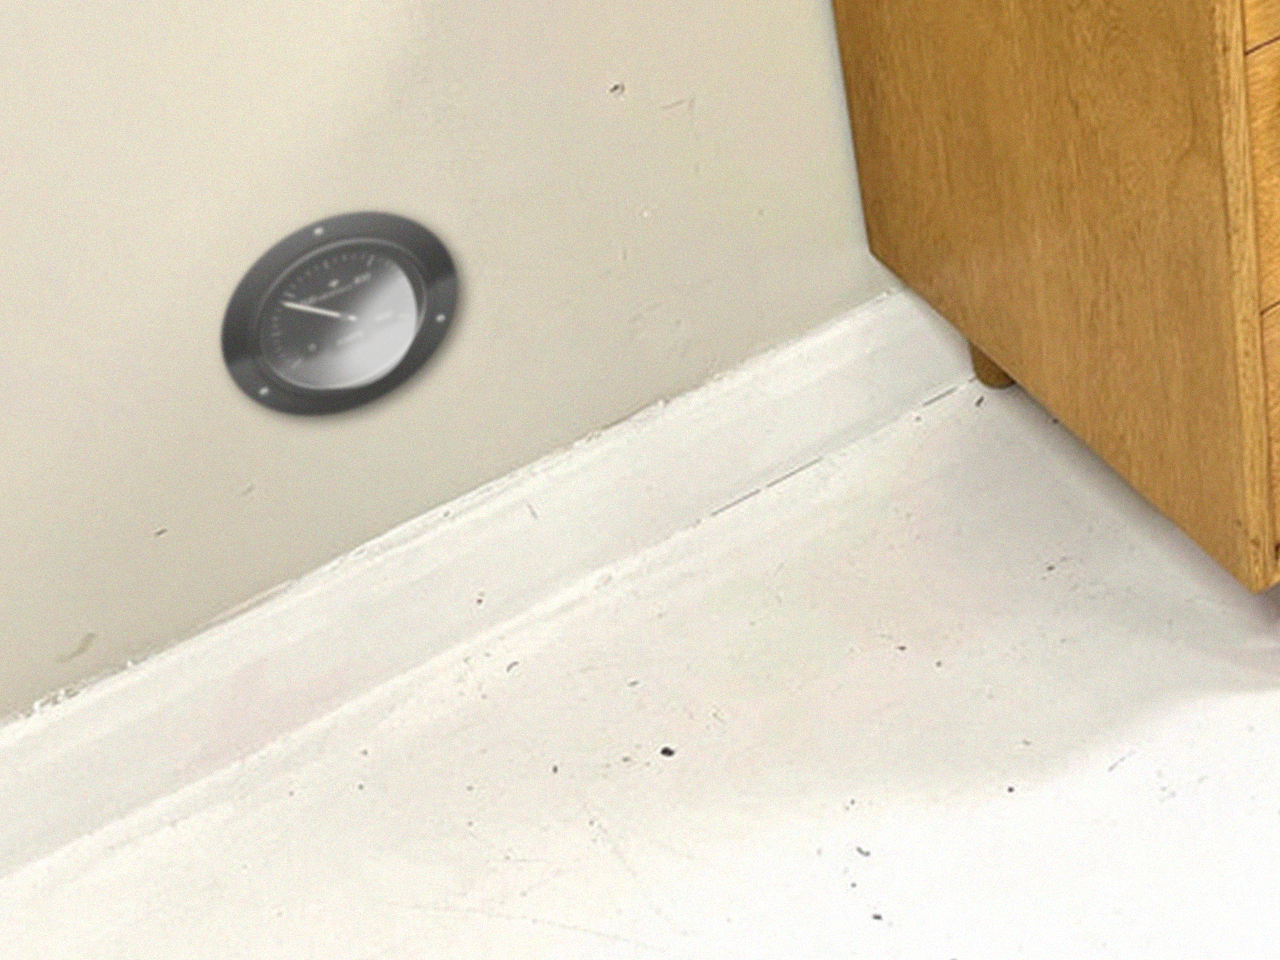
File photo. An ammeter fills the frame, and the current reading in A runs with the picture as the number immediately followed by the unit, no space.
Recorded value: 180A
